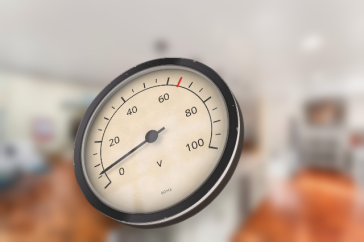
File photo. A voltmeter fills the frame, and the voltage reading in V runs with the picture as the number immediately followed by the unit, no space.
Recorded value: 5V
